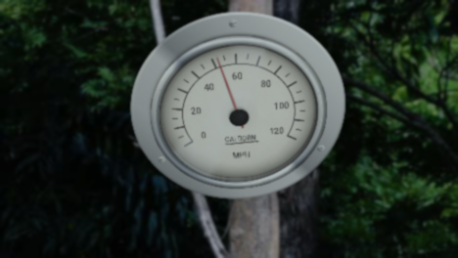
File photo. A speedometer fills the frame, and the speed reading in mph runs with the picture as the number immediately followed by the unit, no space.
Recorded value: 52.5mph
